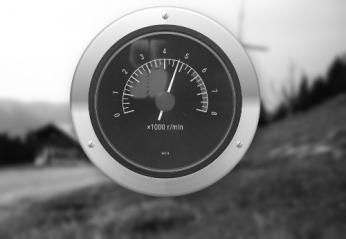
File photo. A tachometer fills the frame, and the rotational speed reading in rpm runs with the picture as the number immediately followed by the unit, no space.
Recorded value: 4750rpm
